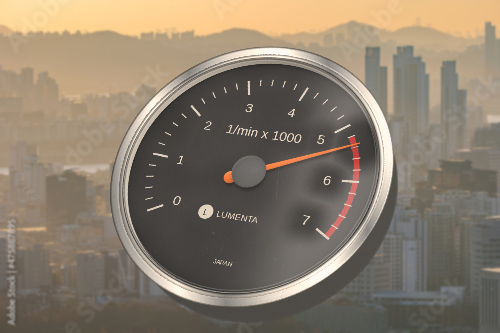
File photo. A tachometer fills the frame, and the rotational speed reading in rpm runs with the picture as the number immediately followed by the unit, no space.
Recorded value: 5400rpm
